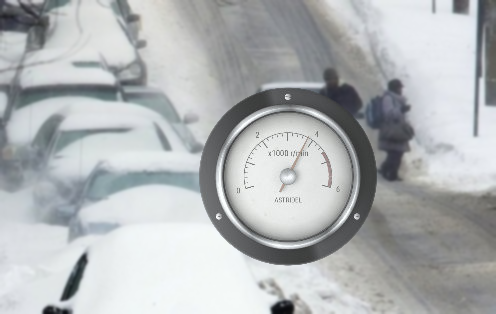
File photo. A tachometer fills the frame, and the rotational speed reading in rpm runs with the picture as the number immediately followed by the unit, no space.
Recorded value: 3800rpm
